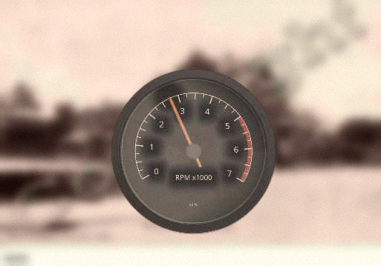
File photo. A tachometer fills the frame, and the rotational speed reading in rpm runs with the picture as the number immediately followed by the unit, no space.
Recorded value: 2750rpm
